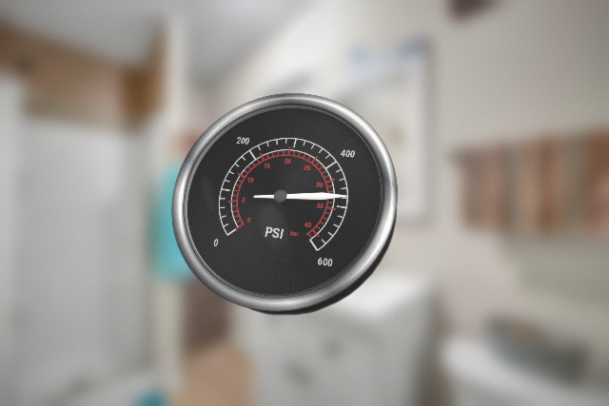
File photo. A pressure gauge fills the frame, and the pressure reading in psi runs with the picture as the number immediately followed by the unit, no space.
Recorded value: 480psi
